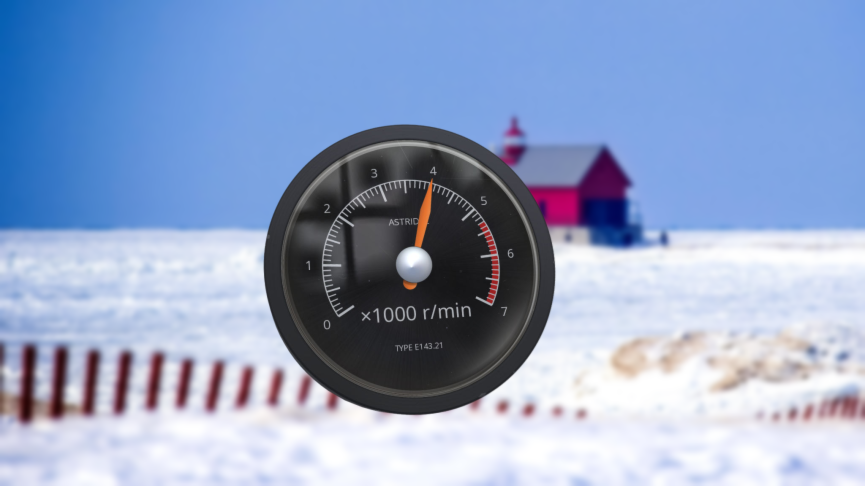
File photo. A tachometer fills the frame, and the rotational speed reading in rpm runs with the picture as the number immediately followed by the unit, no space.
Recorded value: 4000rpm
